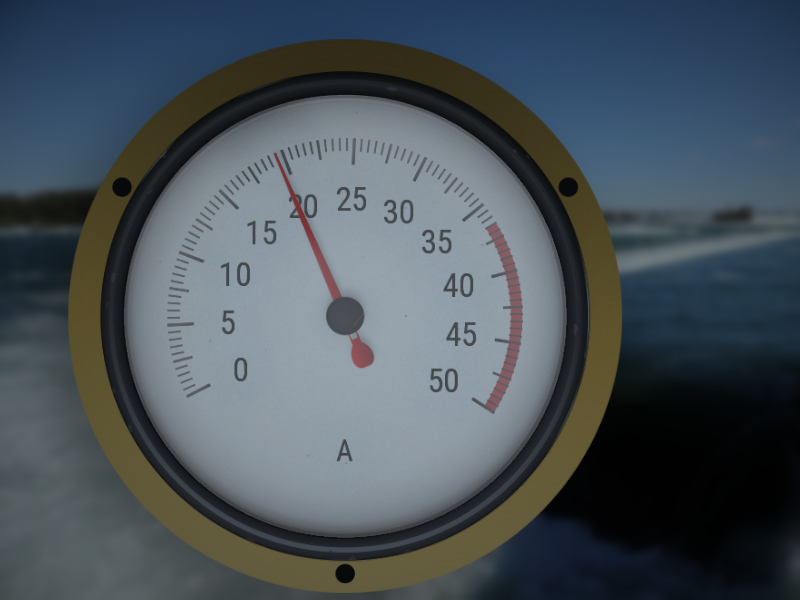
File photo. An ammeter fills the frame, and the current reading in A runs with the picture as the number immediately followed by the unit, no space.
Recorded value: 19.5A
